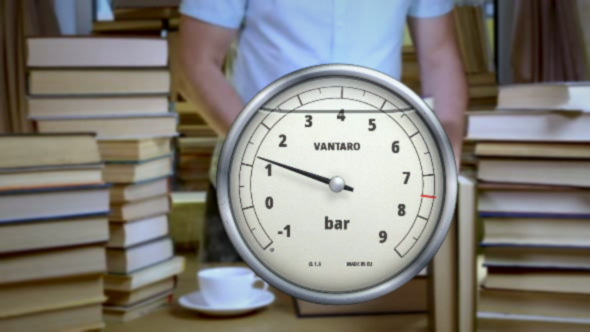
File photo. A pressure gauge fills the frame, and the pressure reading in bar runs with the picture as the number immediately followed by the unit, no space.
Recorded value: 1.25bar
